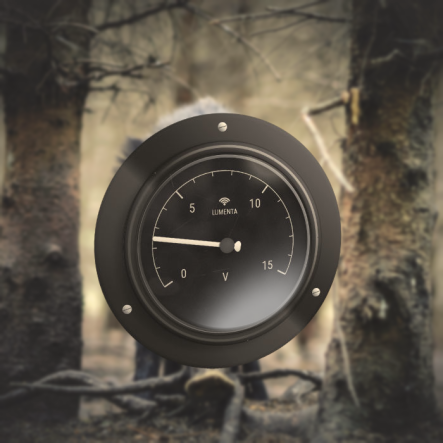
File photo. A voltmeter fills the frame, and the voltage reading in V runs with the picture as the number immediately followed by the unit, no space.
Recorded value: 2.5V
